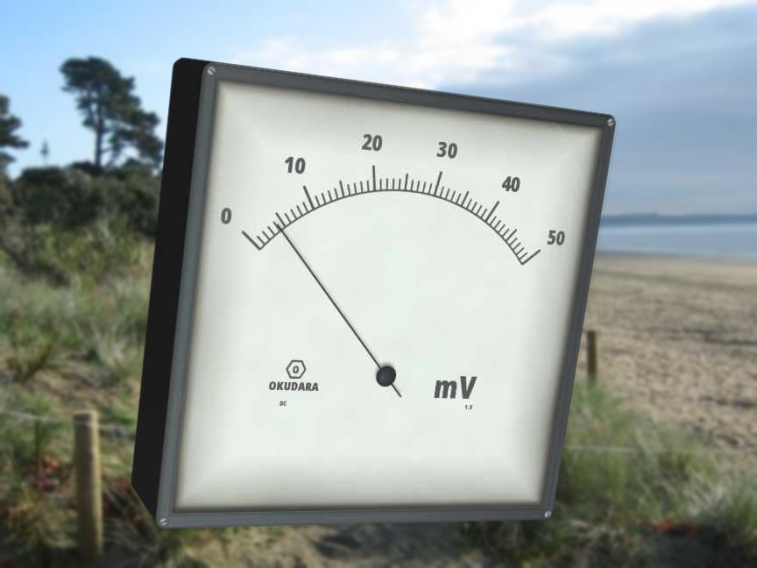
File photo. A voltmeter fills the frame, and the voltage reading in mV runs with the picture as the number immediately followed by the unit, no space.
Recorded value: 4mV
